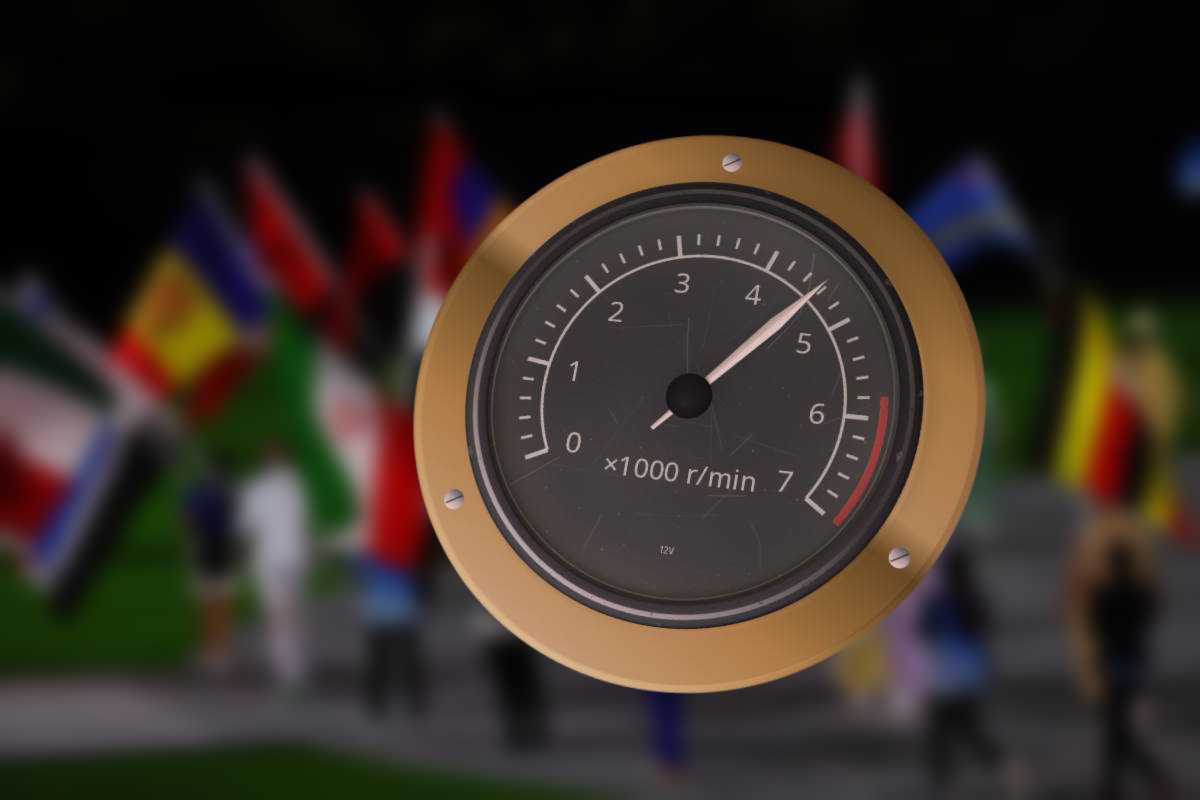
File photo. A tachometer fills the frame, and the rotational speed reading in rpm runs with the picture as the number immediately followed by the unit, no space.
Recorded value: 4600rpm
